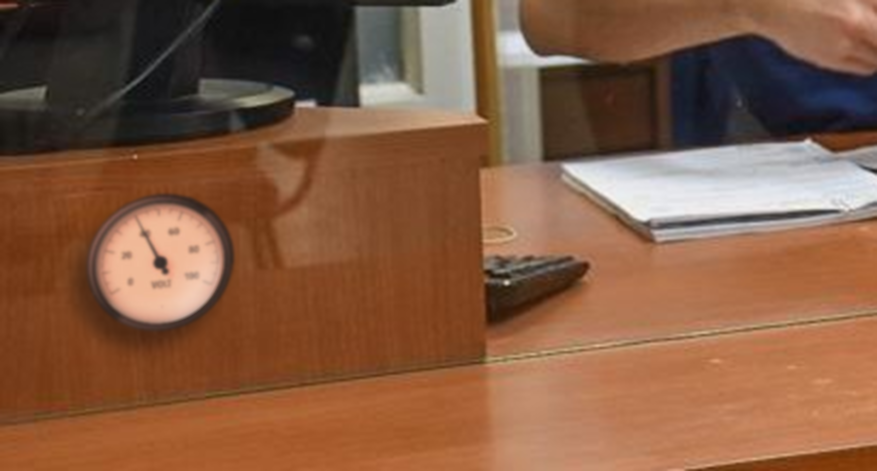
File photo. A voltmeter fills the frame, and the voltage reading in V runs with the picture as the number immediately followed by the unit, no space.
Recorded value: 40V
